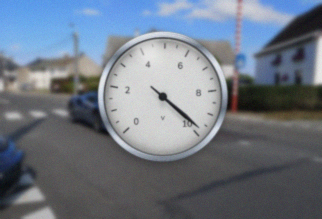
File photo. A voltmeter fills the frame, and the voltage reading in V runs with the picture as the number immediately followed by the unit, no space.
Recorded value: 9.75V
